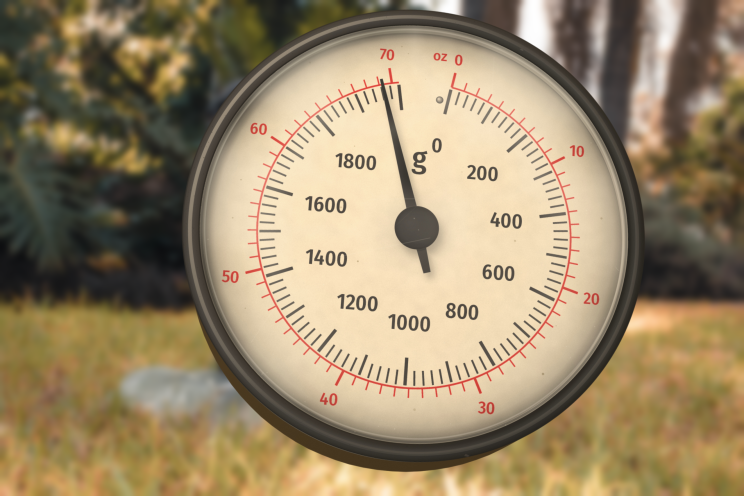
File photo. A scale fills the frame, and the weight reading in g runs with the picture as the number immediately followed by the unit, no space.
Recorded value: 1960g
